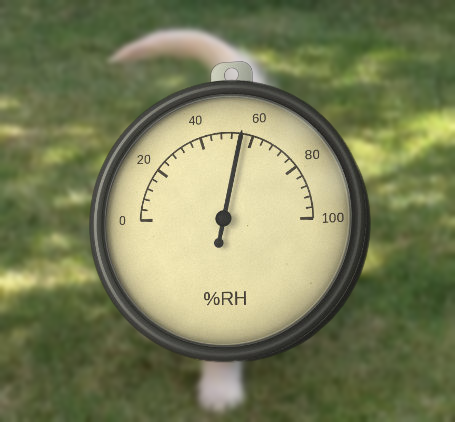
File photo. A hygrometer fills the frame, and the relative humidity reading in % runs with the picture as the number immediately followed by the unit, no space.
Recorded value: 56%
